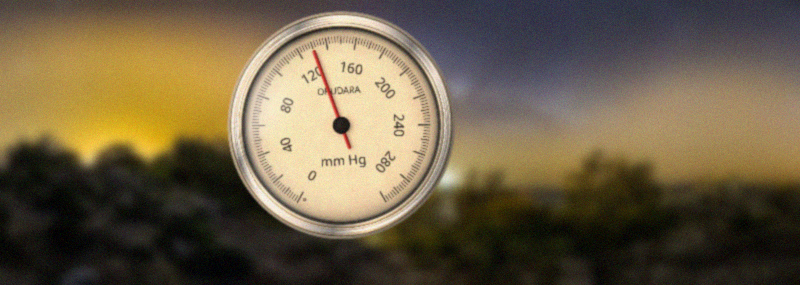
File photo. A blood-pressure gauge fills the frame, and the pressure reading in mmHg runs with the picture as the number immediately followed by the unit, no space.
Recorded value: 130mmHg
